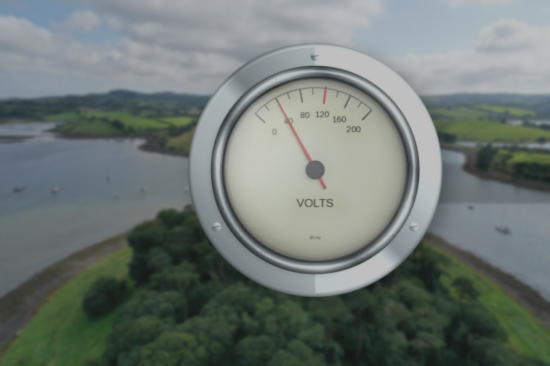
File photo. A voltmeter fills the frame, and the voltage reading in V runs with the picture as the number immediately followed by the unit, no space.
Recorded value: 40V
